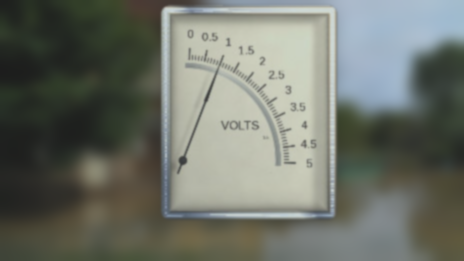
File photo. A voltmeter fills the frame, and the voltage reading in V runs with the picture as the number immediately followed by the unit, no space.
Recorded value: 1V
